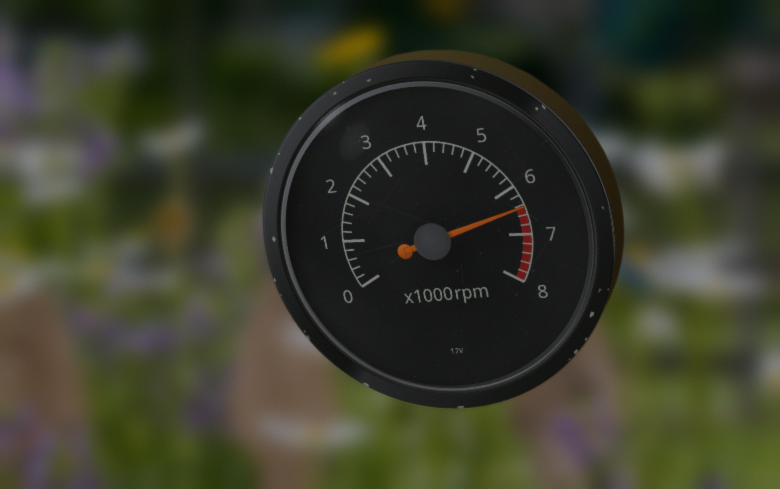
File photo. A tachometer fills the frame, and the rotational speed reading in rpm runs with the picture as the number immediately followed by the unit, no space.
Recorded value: 6400rpm
